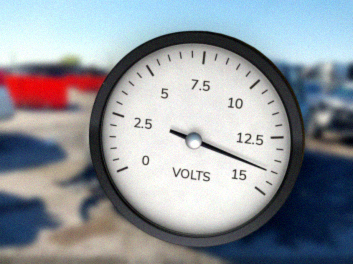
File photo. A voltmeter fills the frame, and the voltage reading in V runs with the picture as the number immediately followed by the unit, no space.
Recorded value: 14V
